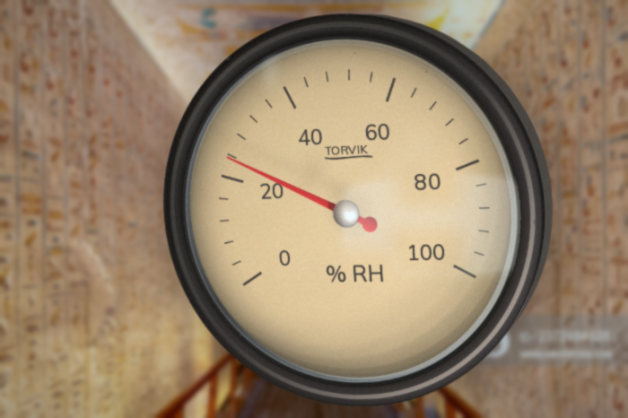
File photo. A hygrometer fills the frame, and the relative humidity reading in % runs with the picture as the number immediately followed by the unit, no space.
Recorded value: 24%
